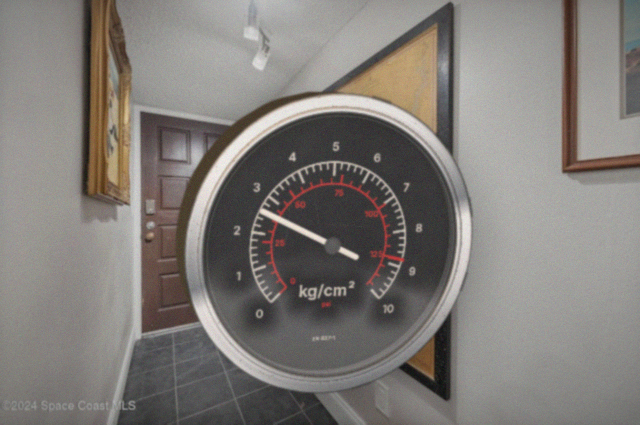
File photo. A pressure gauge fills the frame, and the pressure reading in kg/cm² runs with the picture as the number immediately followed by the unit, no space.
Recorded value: 2.6kg/cm²
